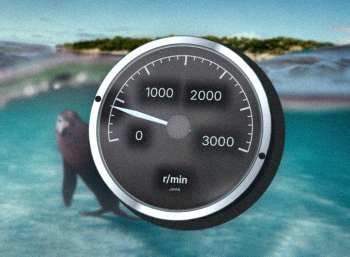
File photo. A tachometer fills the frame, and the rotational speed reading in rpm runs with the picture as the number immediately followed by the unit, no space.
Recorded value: 400rpm
